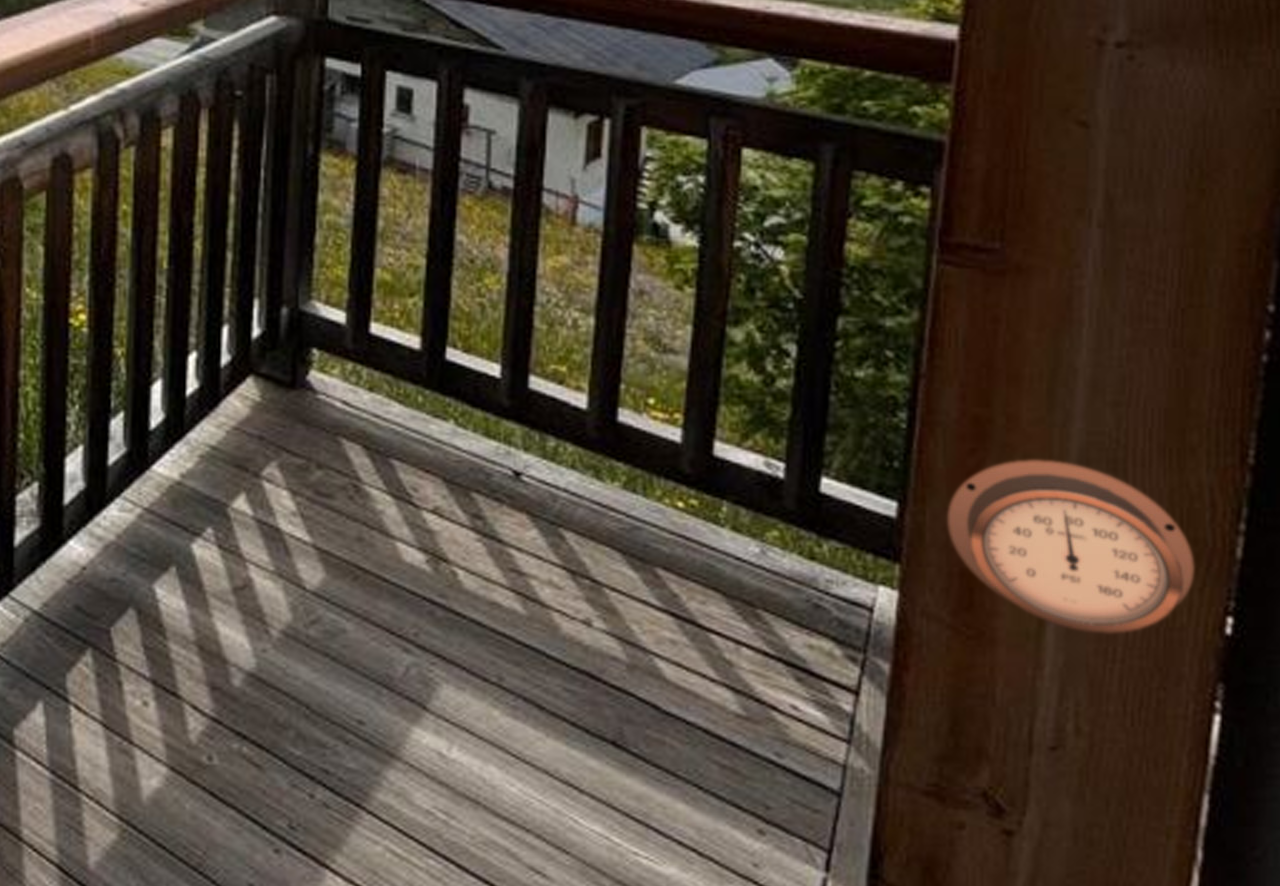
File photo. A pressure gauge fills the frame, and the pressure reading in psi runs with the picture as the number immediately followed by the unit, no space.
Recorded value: 75psi
